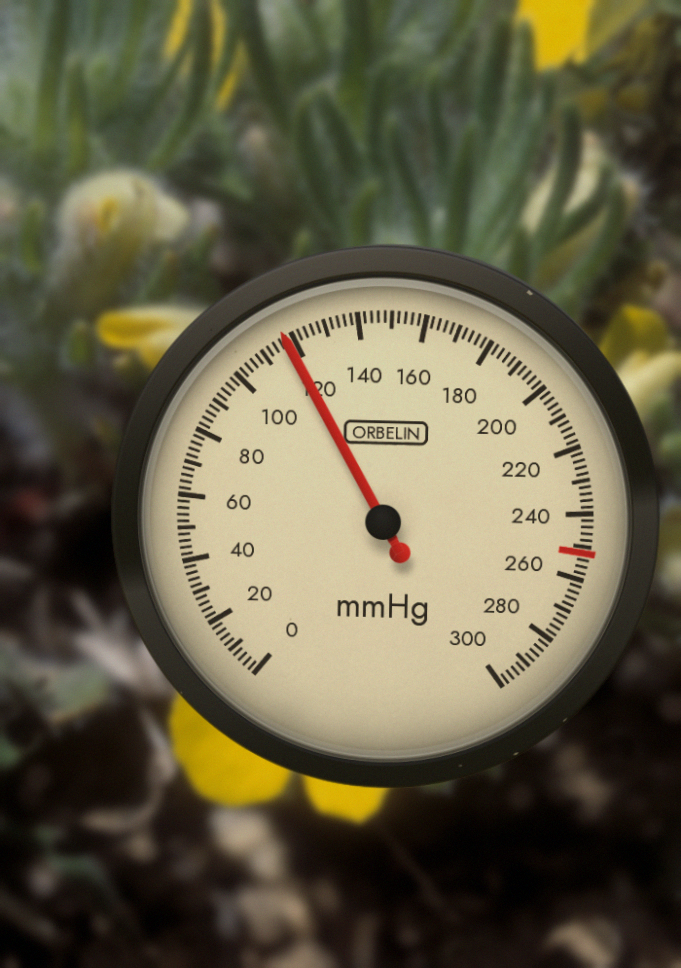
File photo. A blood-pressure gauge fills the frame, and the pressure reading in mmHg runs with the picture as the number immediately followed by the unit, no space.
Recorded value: 118mmHg
